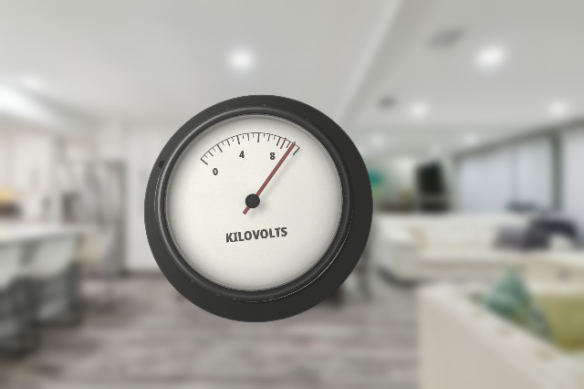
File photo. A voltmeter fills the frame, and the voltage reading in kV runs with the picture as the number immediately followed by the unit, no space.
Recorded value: 9.5kV
